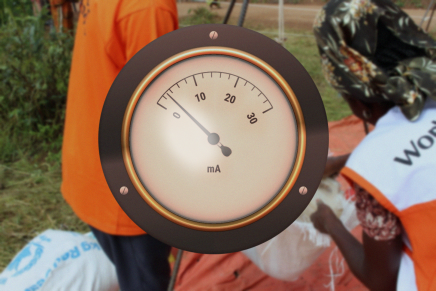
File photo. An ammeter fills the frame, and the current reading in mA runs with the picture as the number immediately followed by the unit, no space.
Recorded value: 3mA
